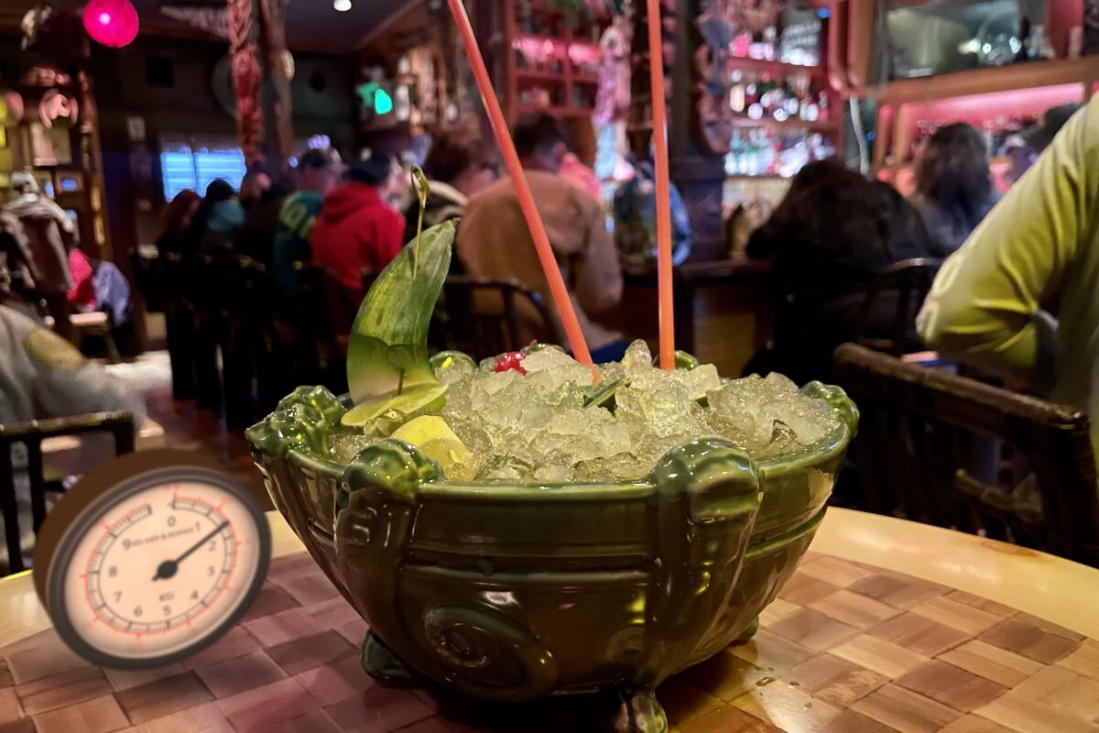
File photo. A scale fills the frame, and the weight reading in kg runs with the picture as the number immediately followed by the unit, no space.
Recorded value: 1.5kg
